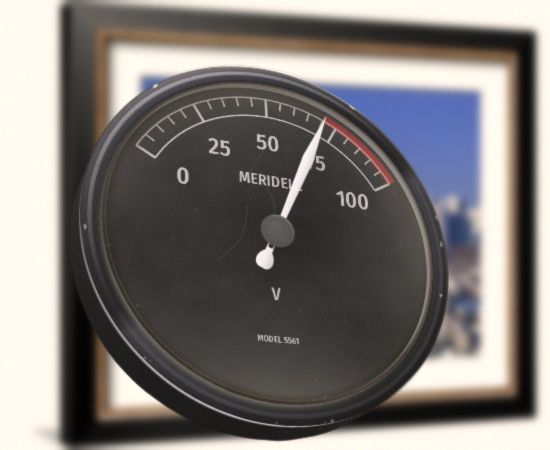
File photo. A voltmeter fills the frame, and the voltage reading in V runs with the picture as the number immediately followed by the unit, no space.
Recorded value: 70V
